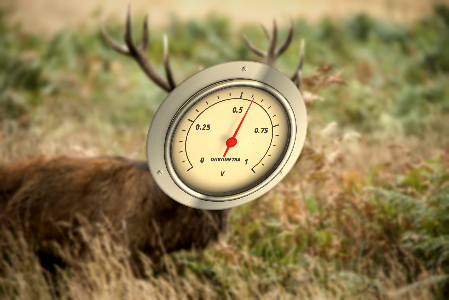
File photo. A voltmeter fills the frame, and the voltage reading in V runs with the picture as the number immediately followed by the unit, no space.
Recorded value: 0.55V
